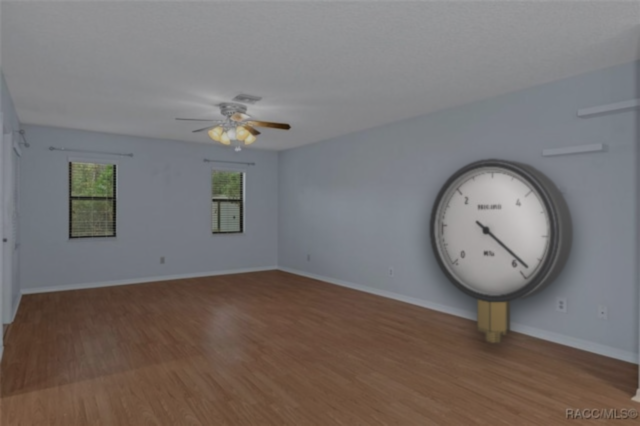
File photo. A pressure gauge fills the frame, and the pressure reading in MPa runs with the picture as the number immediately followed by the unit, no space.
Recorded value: 5.75MPa
